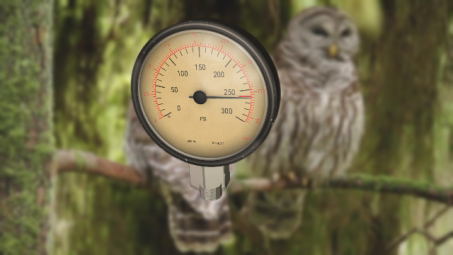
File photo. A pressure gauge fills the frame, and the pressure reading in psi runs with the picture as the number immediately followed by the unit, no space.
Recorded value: 260psi
